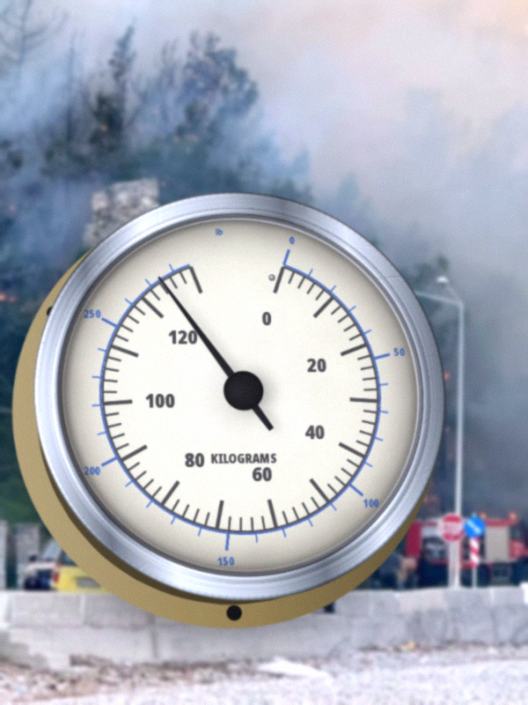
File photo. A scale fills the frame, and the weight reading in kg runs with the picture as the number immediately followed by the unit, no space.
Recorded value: 124kg
